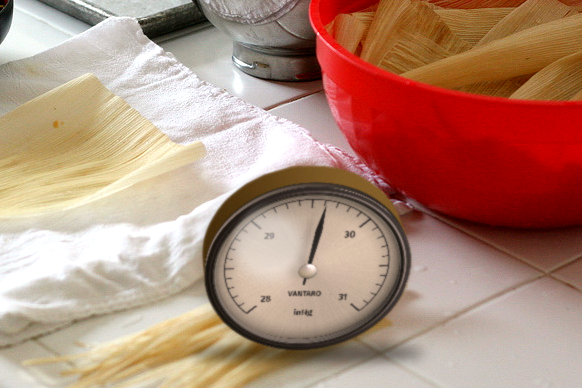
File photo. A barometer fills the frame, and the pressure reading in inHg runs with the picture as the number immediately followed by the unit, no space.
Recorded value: 29.6inHg
